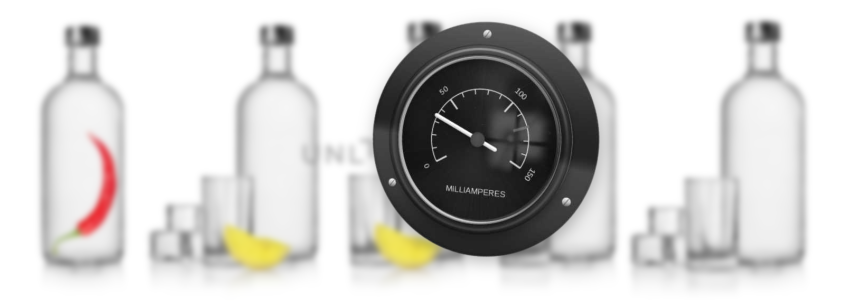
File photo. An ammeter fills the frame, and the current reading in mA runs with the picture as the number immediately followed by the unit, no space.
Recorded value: 35mA
